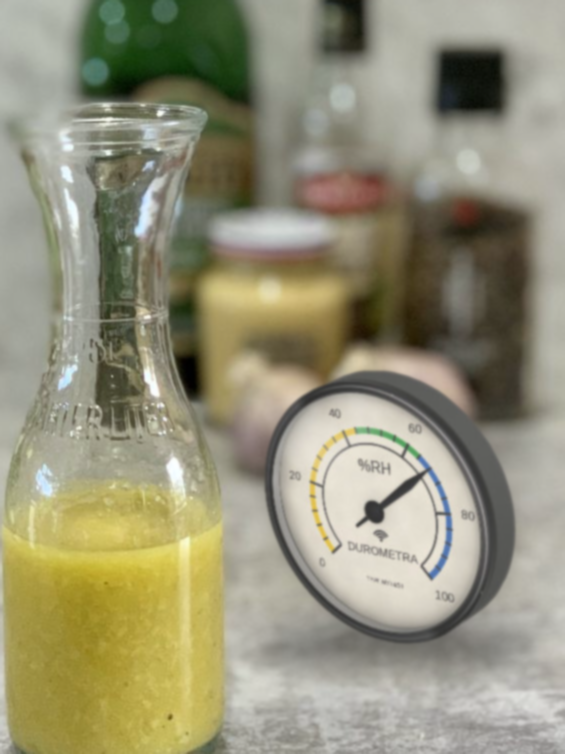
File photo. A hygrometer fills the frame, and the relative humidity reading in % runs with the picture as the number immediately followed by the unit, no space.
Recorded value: 68%
